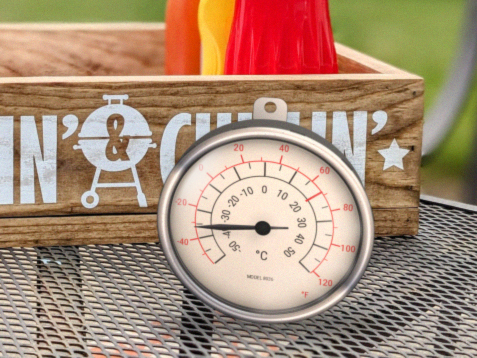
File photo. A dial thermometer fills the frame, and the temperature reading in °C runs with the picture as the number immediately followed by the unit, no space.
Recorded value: -35°C
